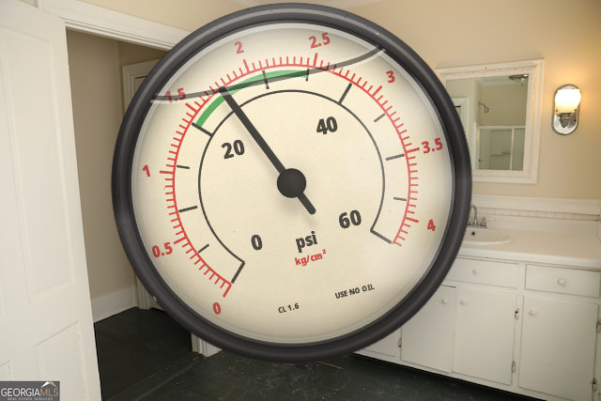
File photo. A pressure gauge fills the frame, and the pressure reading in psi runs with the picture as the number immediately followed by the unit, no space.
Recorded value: 25psi
